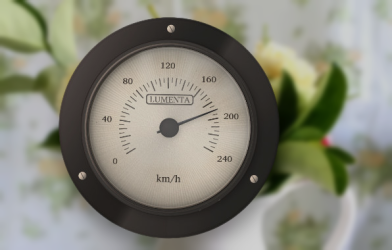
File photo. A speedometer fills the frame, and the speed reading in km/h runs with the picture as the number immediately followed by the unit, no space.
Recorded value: 190km/h
